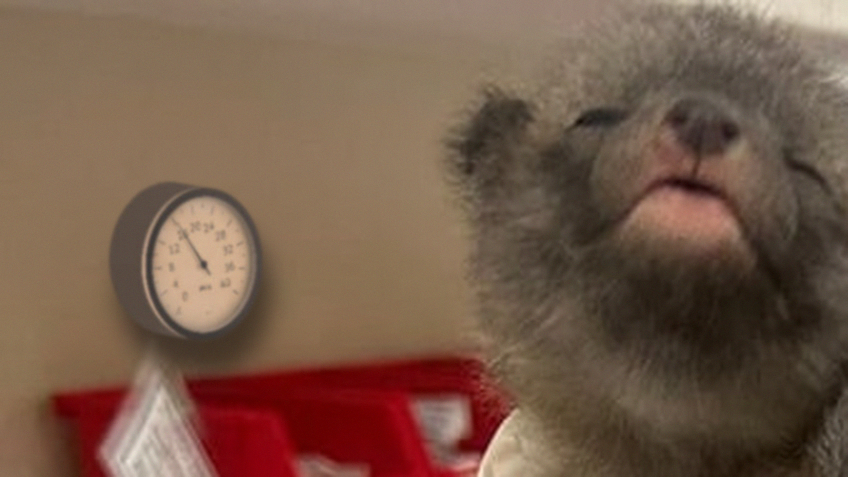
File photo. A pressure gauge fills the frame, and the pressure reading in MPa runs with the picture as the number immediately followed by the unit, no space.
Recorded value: 16MPa
